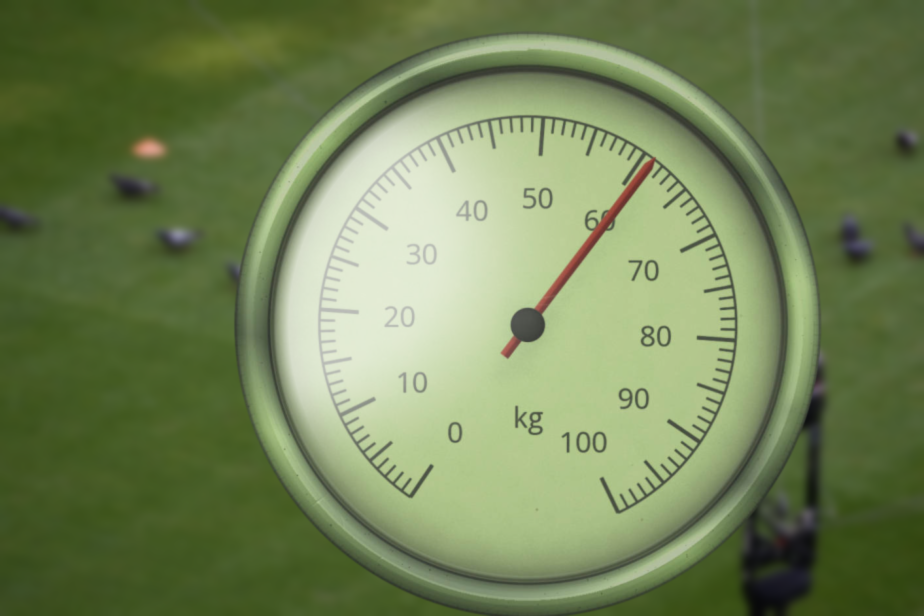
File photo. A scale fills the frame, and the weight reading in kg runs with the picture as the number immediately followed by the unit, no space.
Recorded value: 61kg
